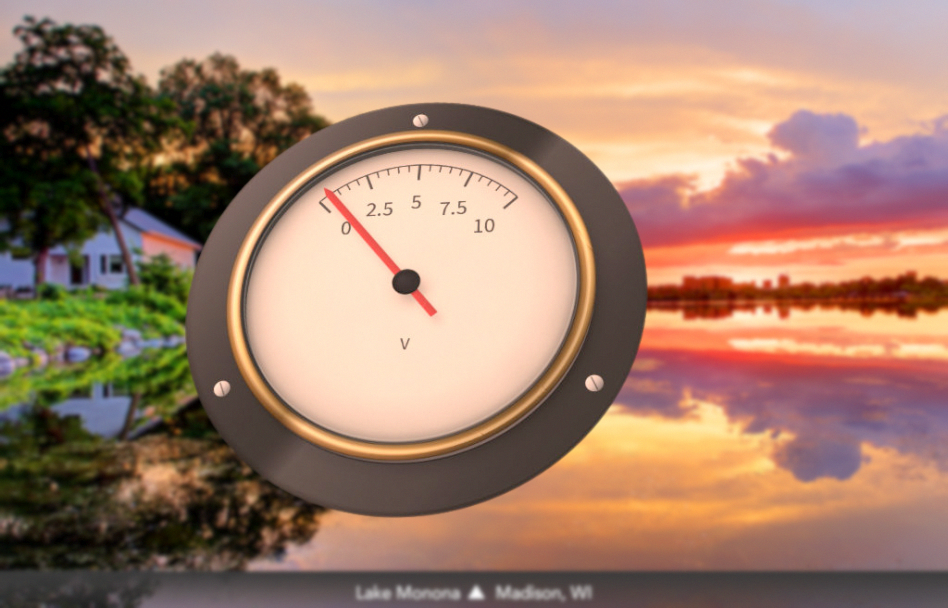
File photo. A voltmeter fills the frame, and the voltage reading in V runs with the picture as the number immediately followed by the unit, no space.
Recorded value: 0.5V
